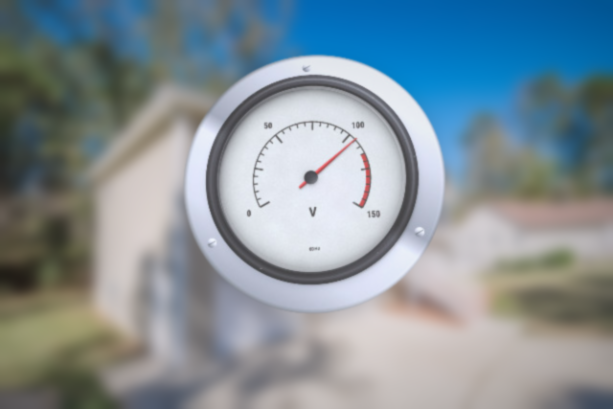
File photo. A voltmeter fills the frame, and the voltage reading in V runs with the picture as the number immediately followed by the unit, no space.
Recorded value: 105V
